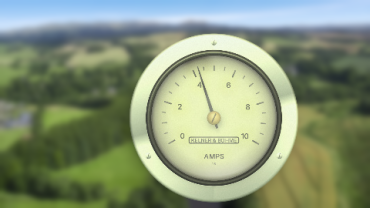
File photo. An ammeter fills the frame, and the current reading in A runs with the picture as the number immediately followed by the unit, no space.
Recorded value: 4.25A
